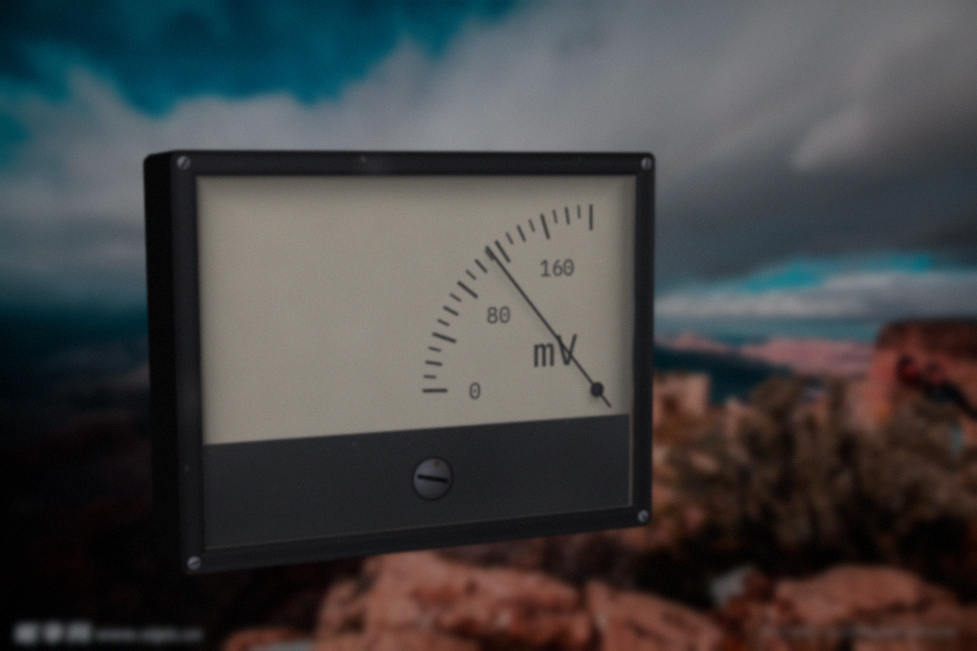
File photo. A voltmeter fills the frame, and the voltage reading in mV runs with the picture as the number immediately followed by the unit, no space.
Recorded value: 110mV
